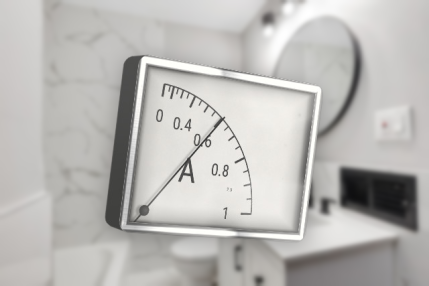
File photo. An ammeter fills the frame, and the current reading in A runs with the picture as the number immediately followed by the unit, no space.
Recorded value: 0.6A
